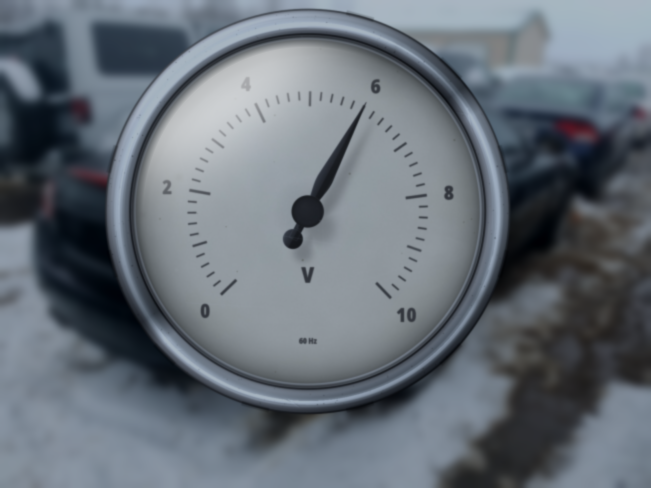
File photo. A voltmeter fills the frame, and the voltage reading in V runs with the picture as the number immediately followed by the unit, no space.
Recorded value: 6V
